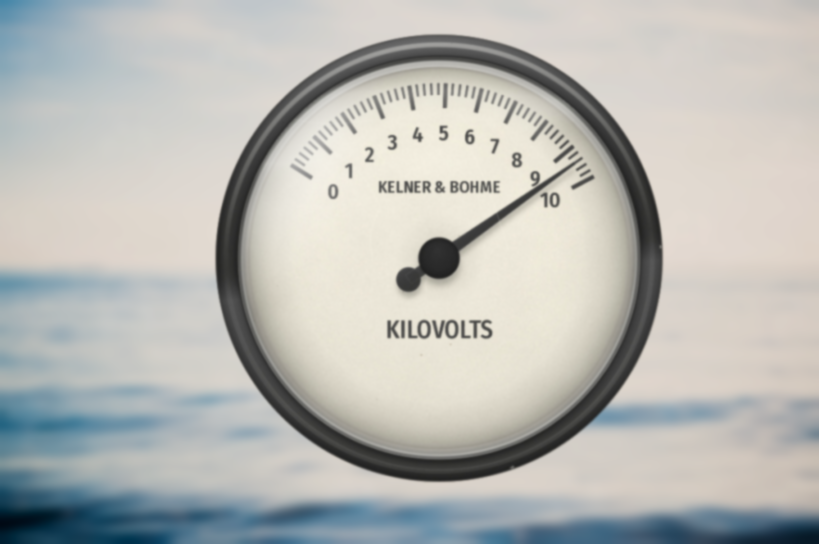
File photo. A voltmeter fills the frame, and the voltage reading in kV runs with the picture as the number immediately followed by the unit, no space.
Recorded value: 9.4kV
